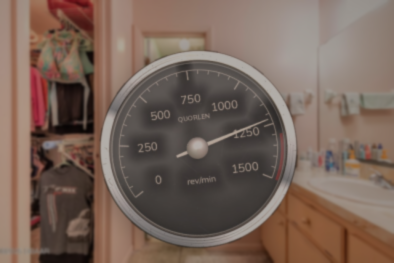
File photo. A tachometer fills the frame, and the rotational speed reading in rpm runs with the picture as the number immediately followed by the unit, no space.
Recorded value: 1225rpm
